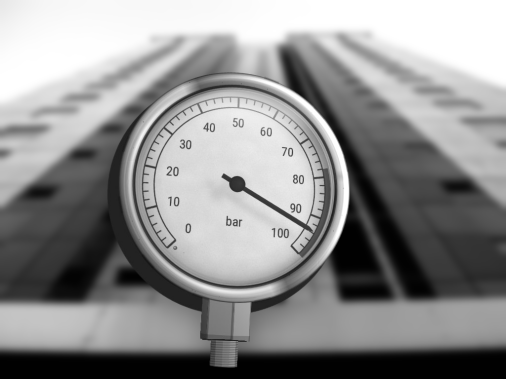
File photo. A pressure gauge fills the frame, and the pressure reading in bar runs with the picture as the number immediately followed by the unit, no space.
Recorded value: 94bar
